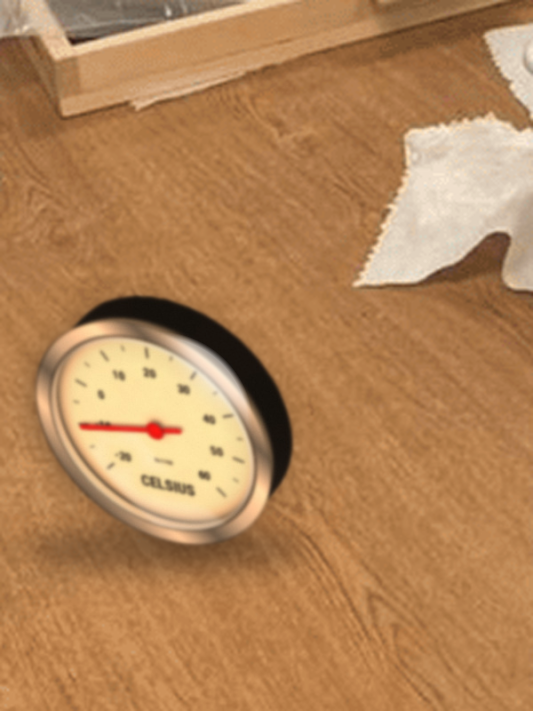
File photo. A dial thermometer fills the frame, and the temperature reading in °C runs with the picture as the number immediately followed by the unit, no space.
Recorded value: -10°C
